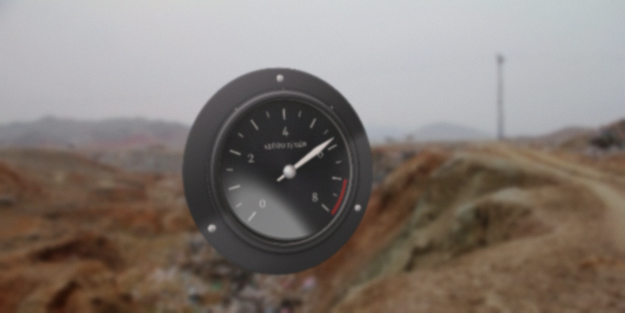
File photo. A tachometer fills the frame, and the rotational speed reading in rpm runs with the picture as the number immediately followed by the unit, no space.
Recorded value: 5750rpm
